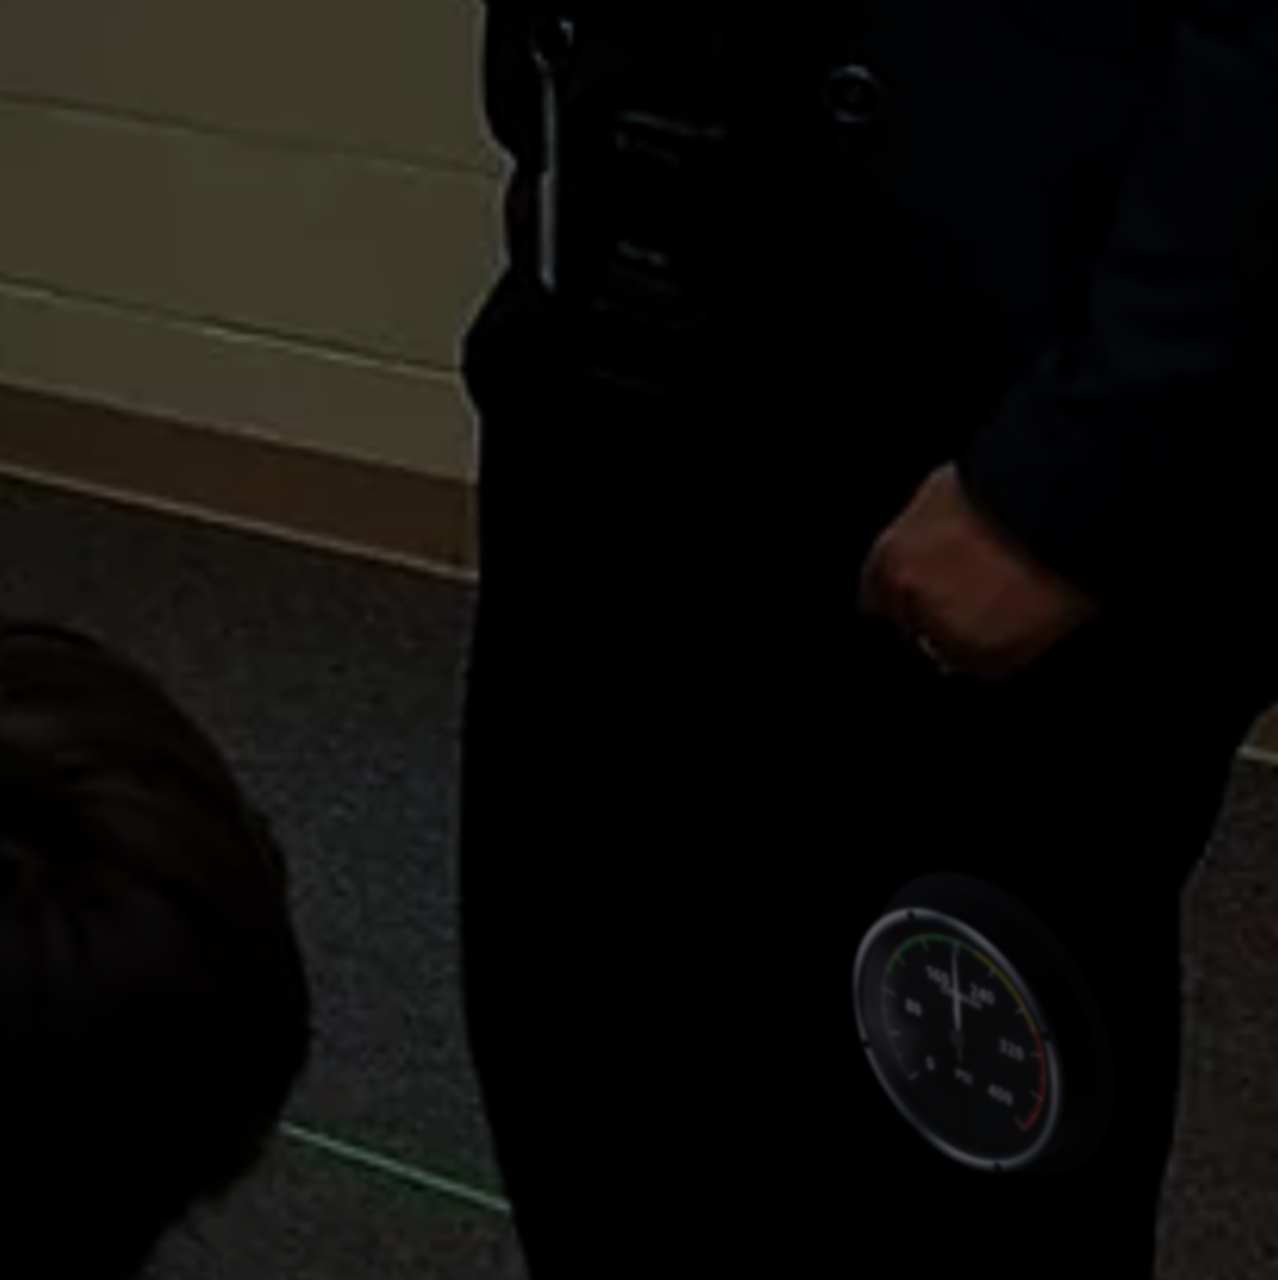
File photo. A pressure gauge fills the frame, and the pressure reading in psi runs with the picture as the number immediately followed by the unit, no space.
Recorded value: 200psi
